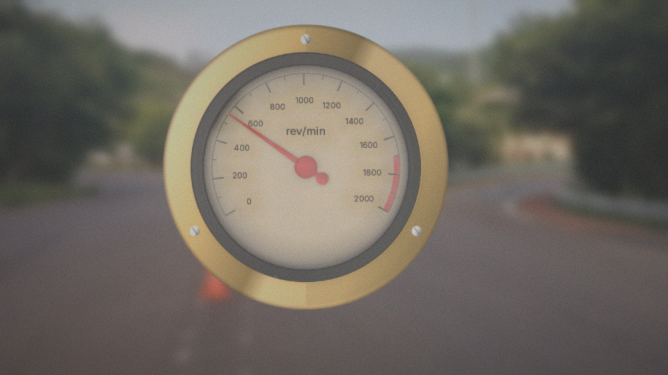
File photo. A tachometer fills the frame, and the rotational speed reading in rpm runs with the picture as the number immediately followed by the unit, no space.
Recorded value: 550rpm
